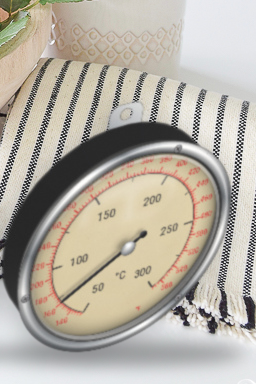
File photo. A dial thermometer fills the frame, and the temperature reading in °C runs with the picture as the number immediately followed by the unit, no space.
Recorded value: 75°C
